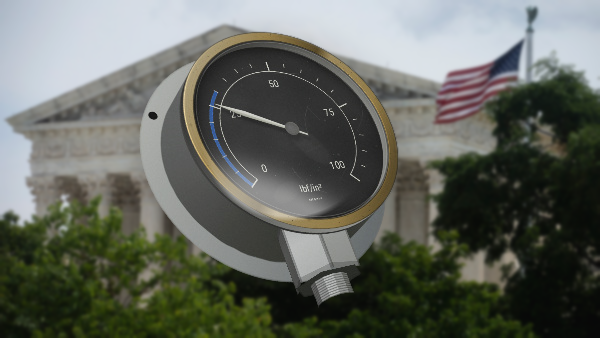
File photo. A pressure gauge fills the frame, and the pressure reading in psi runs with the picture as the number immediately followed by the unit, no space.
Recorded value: 25psi
